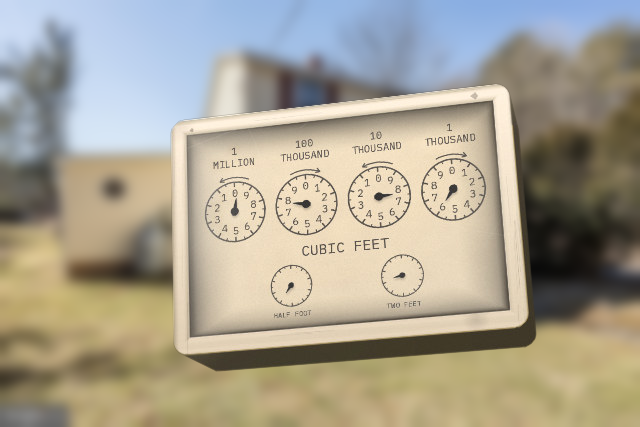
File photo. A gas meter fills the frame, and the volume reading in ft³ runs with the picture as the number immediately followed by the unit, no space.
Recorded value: 977600ft³
